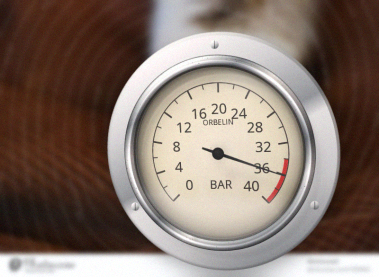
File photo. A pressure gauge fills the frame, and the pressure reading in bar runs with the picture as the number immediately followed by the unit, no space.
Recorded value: 36bar
